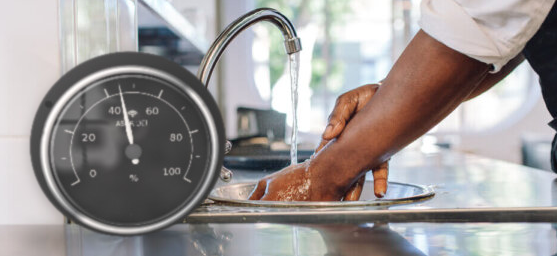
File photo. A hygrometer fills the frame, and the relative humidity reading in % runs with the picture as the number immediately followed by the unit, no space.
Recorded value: 45%
